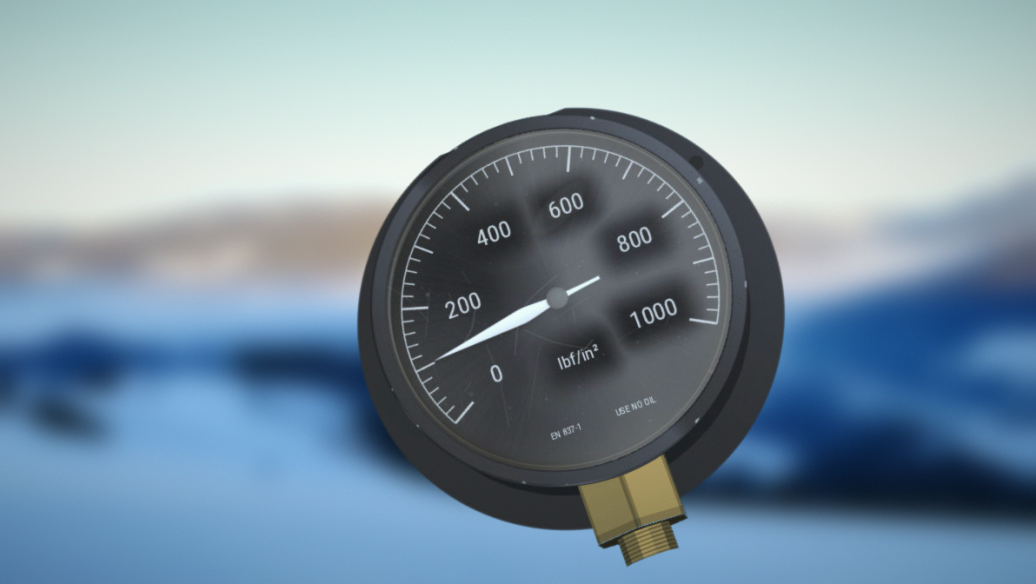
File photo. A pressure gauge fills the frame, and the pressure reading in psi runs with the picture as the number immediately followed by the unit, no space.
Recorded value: 100psi
